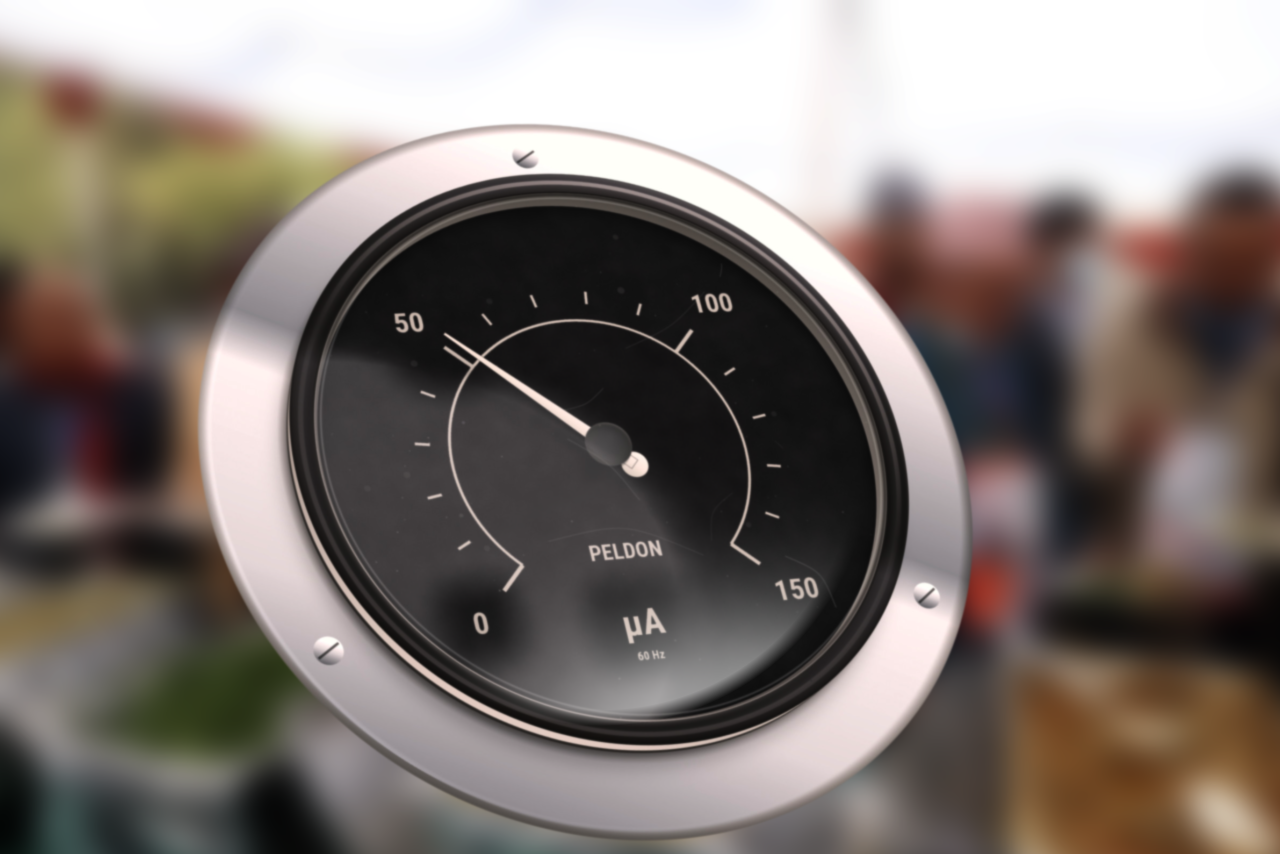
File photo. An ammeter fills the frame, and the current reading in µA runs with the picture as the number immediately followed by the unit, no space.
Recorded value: 50µA
